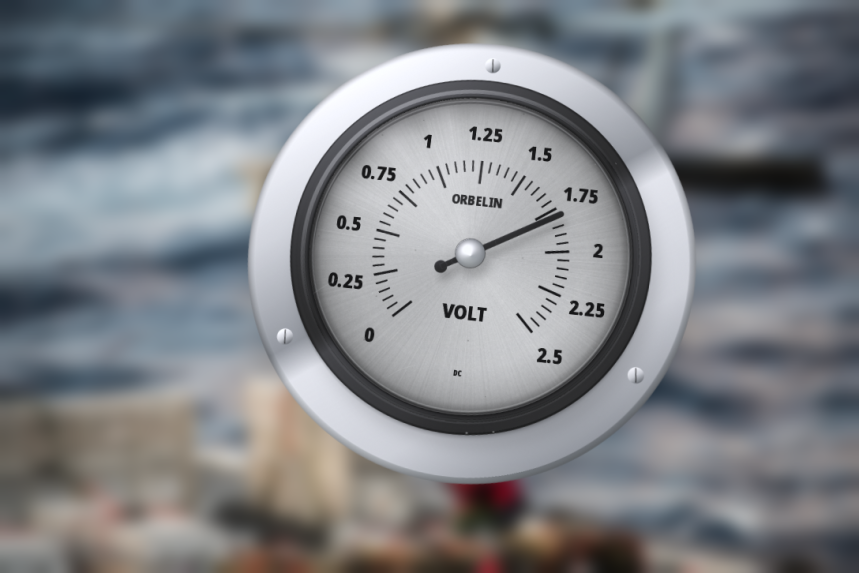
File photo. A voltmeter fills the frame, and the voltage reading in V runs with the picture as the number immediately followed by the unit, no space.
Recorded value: 1.8V
